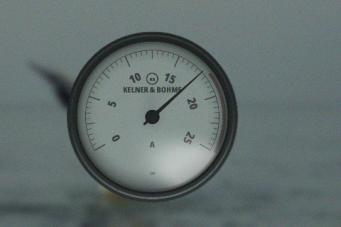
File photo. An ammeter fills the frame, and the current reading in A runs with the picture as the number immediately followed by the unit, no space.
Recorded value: 17.5A
